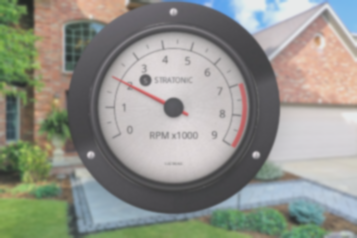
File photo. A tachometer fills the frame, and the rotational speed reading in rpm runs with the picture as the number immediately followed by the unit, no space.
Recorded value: 2000rpm
